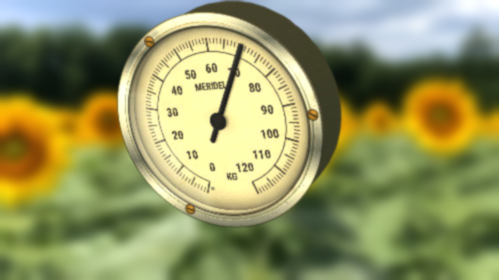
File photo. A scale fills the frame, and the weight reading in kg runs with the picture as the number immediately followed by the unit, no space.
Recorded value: 70kg
